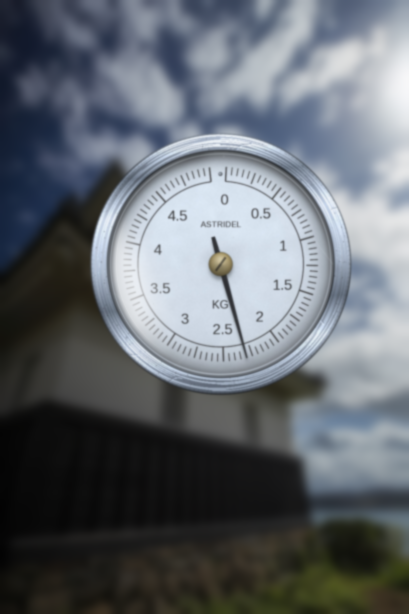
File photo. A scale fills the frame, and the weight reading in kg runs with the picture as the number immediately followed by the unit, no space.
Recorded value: 2.3kg
